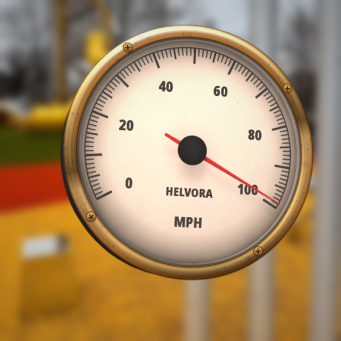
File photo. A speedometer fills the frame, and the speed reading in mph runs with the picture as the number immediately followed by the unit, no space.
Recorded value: 99mph
